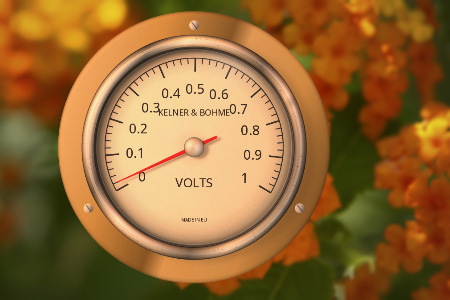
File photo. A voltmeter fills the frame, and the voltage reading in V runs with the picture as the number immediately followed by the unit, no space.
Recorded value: 0.02V
